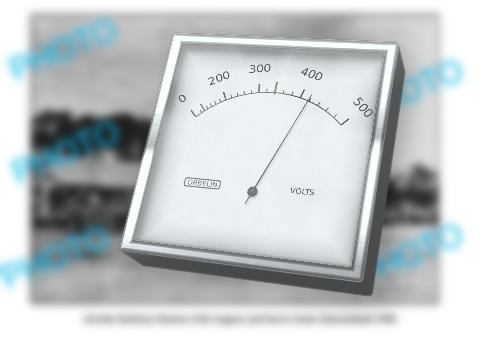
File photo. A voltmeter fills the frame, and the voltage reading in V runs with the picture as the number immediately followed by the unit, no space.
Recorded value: 420V
